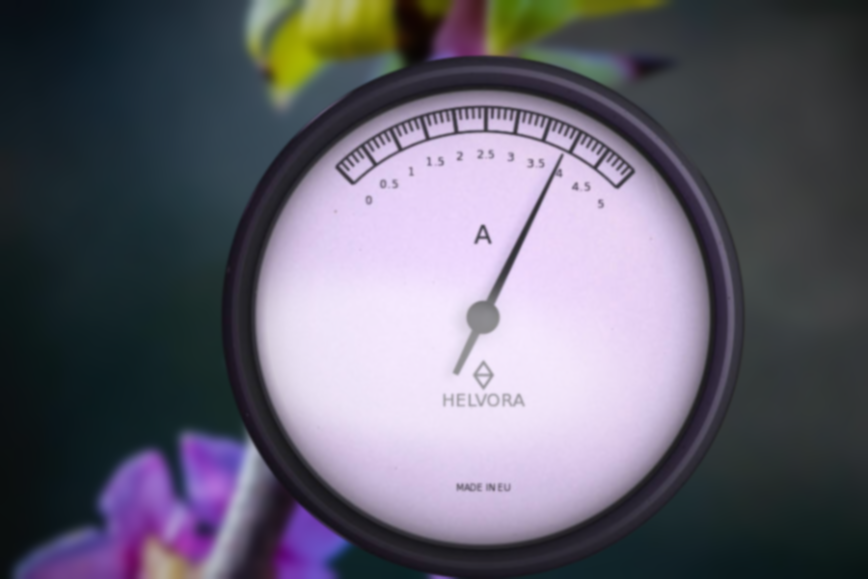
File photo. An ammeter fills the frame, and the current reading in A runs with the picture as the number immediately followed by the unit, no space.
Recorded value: 3.9A
